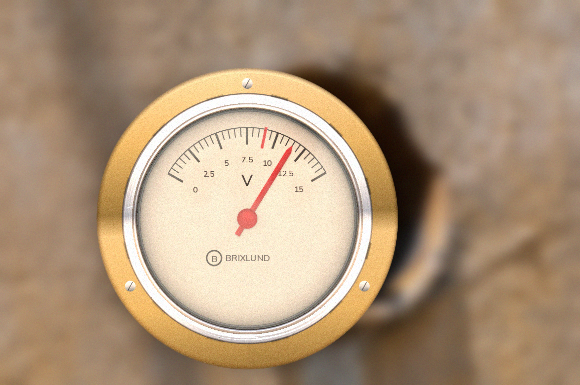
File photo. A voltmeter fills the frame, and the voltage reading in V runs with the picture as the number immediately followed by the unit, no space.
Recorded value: 11.5V
